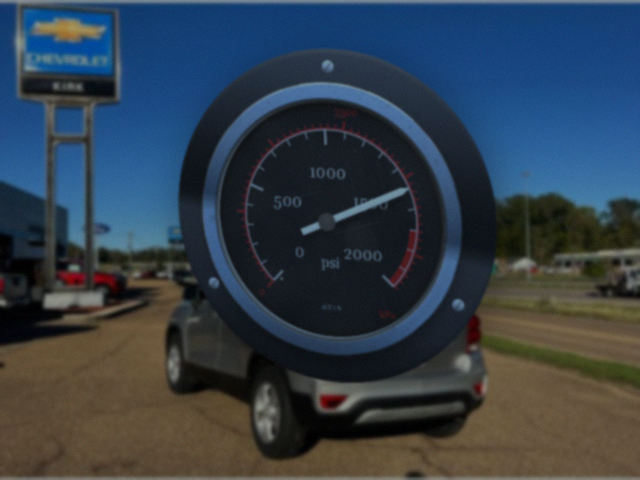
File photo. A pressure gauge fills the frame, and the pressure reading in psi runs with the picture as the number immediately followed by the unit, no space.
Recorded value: 1500psi
